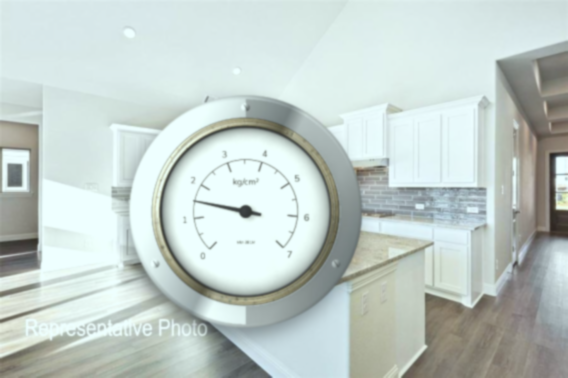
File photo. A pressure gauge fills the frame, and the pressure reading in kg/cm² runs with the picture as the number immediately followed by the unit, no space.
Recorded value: 1.5kg/cm²
